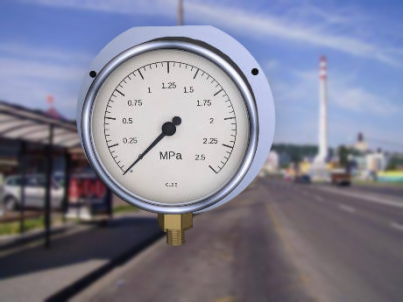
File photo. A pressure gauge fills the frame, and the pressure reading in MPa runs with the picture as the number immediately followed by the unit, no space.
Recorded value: 0MPa
